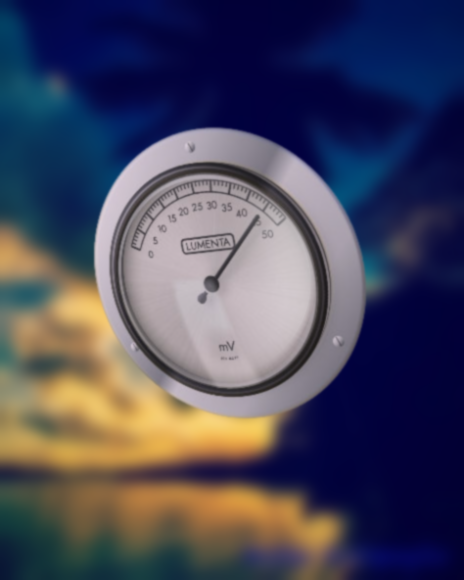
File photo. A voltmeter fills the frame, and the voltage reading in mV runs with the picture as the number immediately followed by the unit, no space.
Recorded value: 45mV
